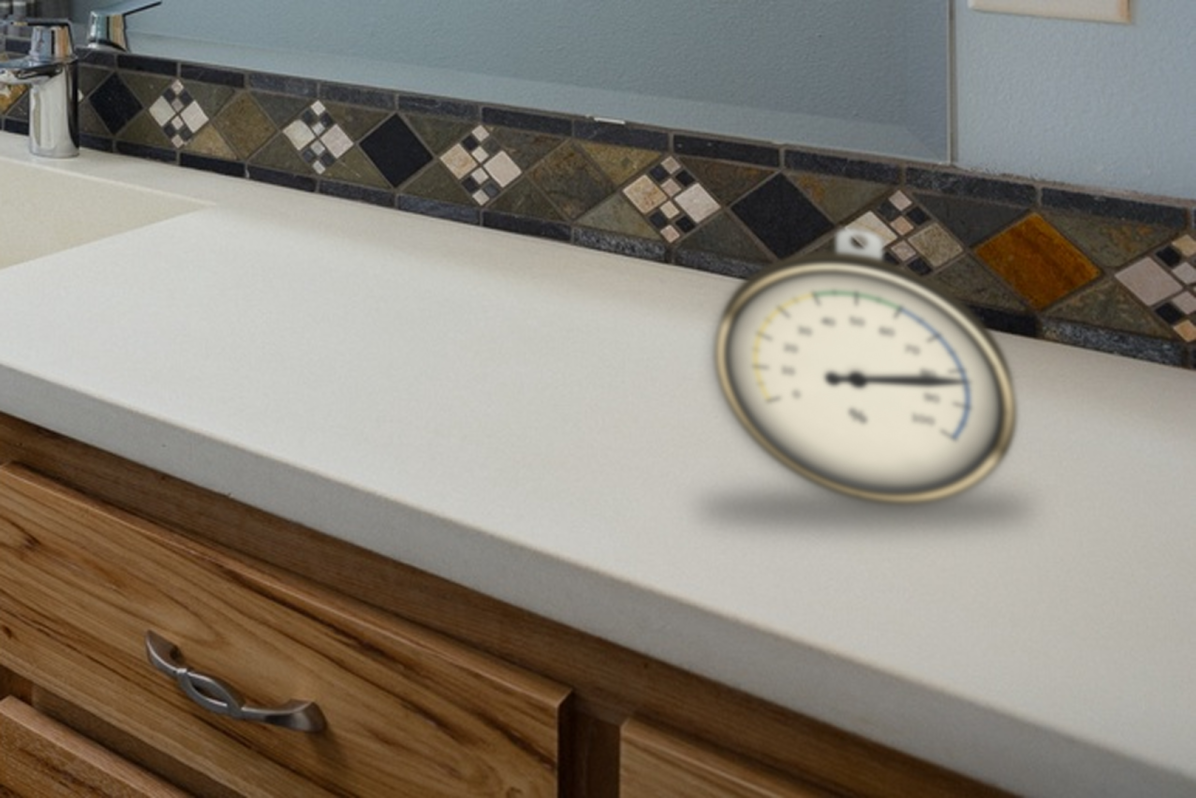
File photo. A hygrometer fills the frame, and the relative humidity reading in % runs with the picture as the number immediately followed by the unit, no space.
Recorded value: 82.5%
